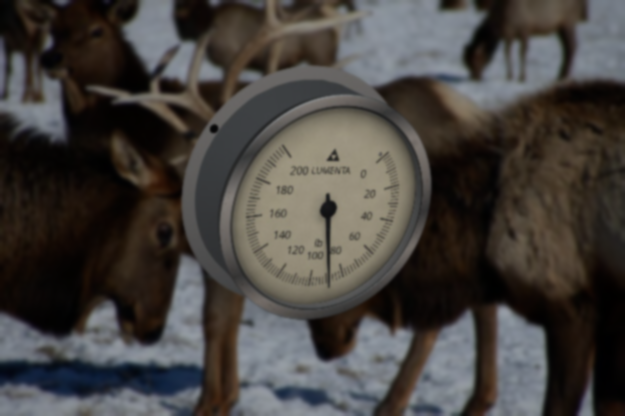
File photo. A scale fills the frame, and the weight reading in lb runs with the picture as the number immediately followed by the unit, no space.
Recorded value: 90lb
